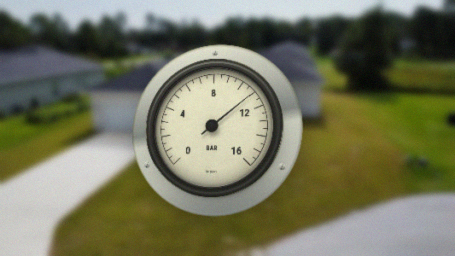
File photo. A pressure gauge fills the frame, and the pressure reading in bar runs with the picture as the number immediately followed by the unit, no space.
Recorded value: 11bar
